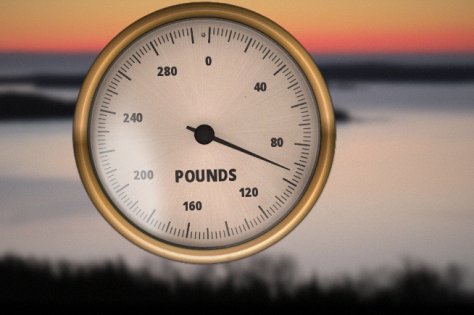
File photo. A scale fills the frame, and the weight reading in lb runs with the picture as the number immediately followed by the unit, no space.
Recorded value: 94lb
